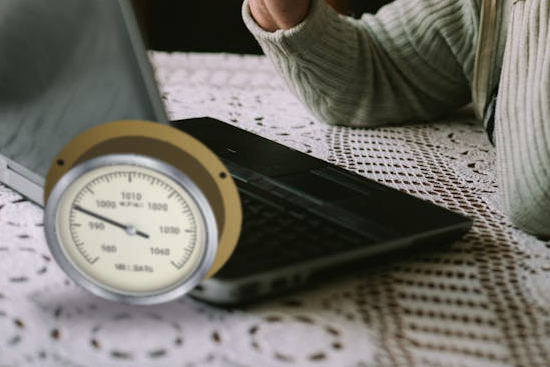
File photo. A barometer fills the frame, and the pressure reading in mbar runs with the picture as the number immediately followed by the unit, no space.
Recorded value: 995mbar
